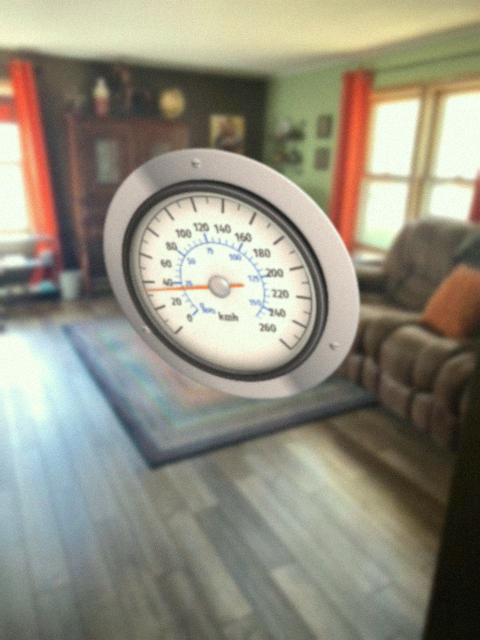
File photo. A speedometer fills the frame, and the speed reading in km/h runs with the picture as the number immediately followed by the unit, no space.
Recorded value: 35km/h
